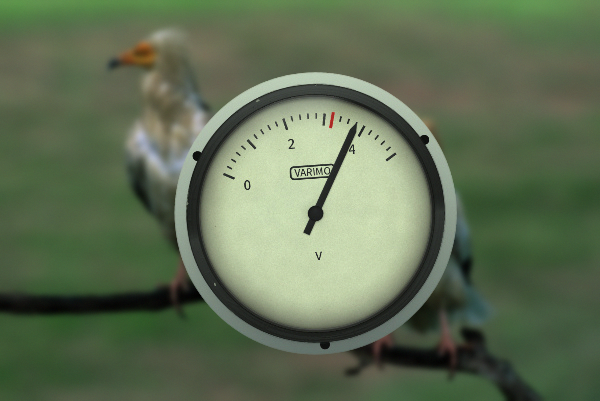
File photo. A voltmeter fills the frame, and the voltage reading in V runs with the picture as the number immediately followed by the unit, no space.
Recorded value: 3.8V
